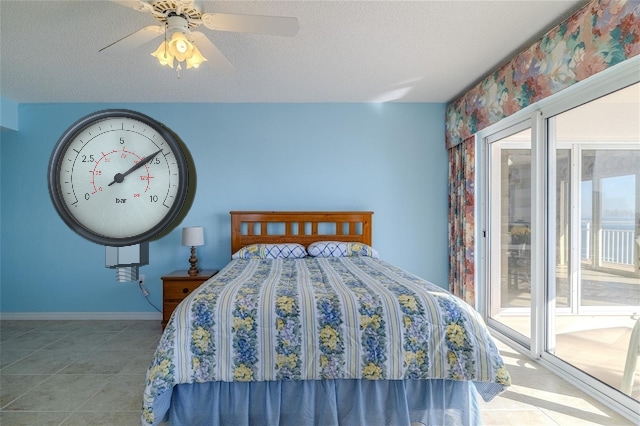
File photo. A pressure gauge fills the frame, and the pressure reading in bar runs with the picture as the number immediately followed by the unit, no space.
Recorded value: 7.25bar
